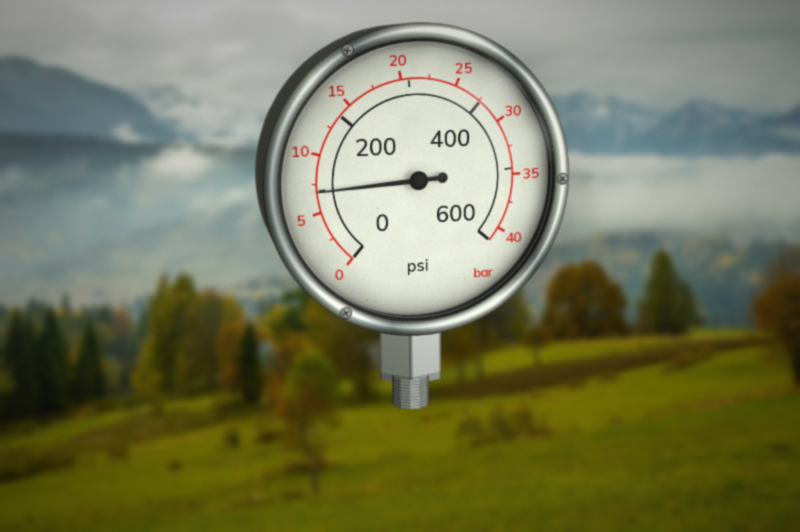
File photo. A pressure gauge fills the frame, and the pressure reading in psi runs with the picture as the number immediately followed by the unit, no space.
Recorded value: 100psi
